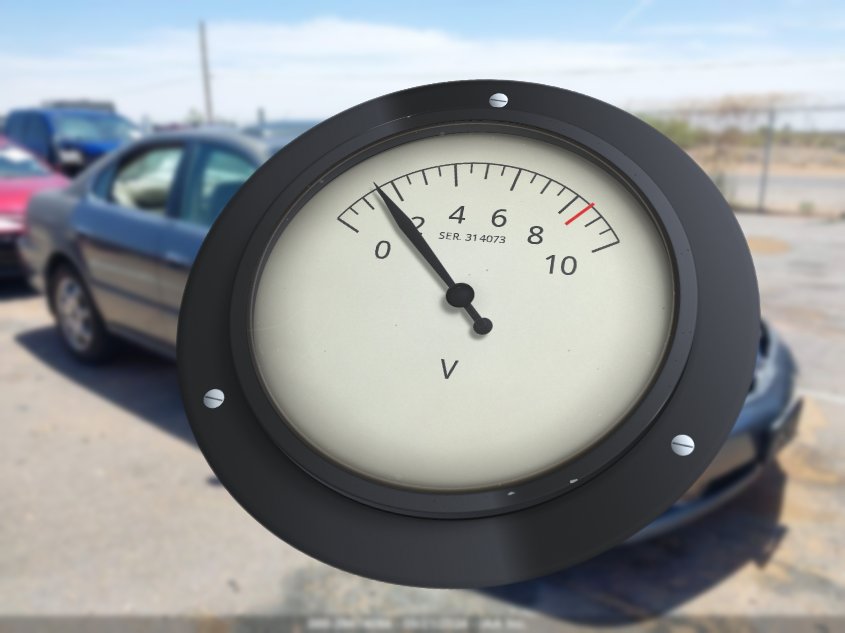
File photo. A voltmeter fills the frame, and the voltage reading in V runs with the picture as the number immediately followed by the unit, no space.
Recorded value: 1.5V
